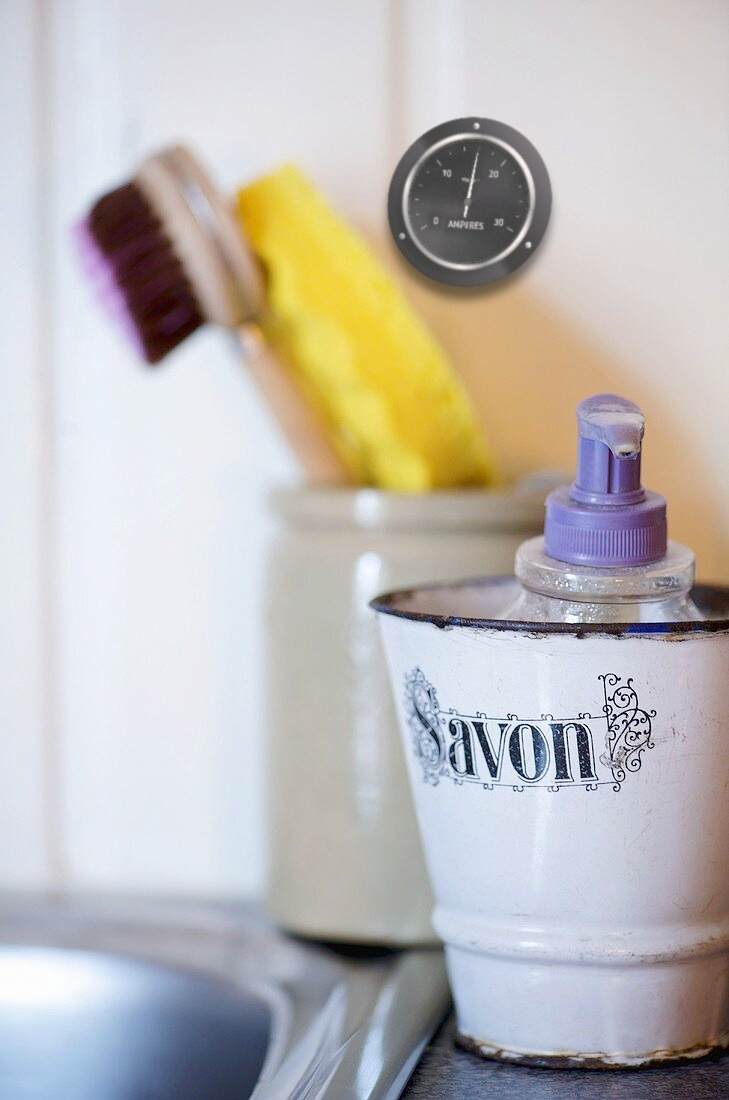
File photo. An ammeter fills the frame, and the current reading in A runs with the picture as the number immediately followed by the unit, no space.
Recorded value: 16A
